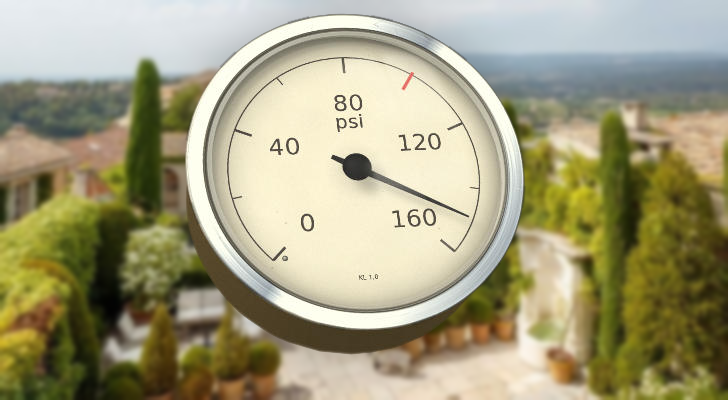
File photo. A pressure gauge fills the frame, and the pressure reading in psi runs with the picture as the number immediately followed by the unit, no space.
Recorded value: 150psi
